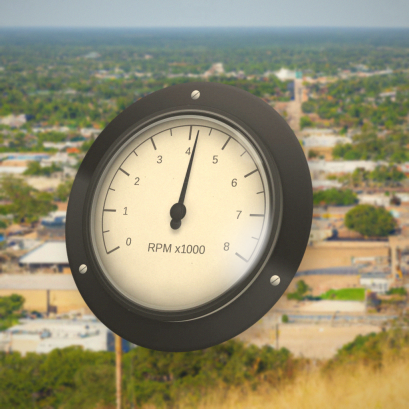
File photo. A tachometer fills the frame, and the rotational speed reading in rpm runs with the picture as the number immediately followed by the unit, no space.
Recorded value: 4250rpm
